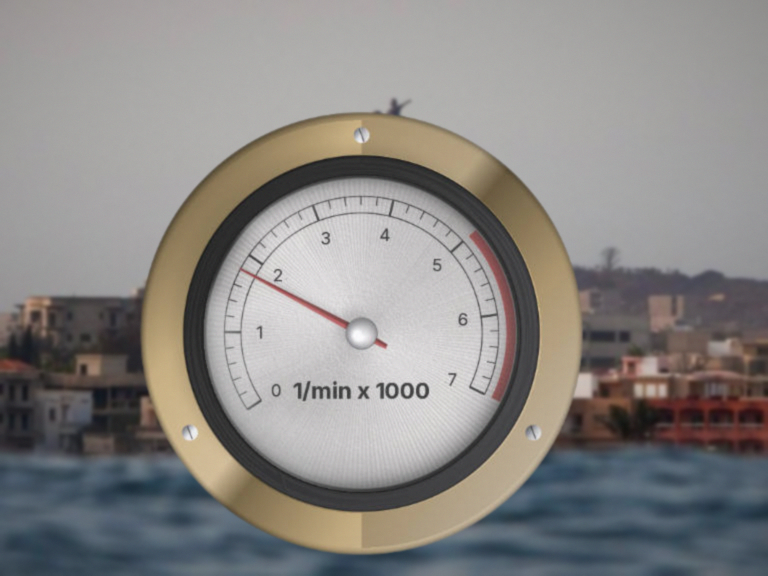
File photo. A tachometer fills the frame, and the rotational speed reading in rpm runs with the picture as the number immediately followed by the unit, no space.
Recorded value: 1800rpm
